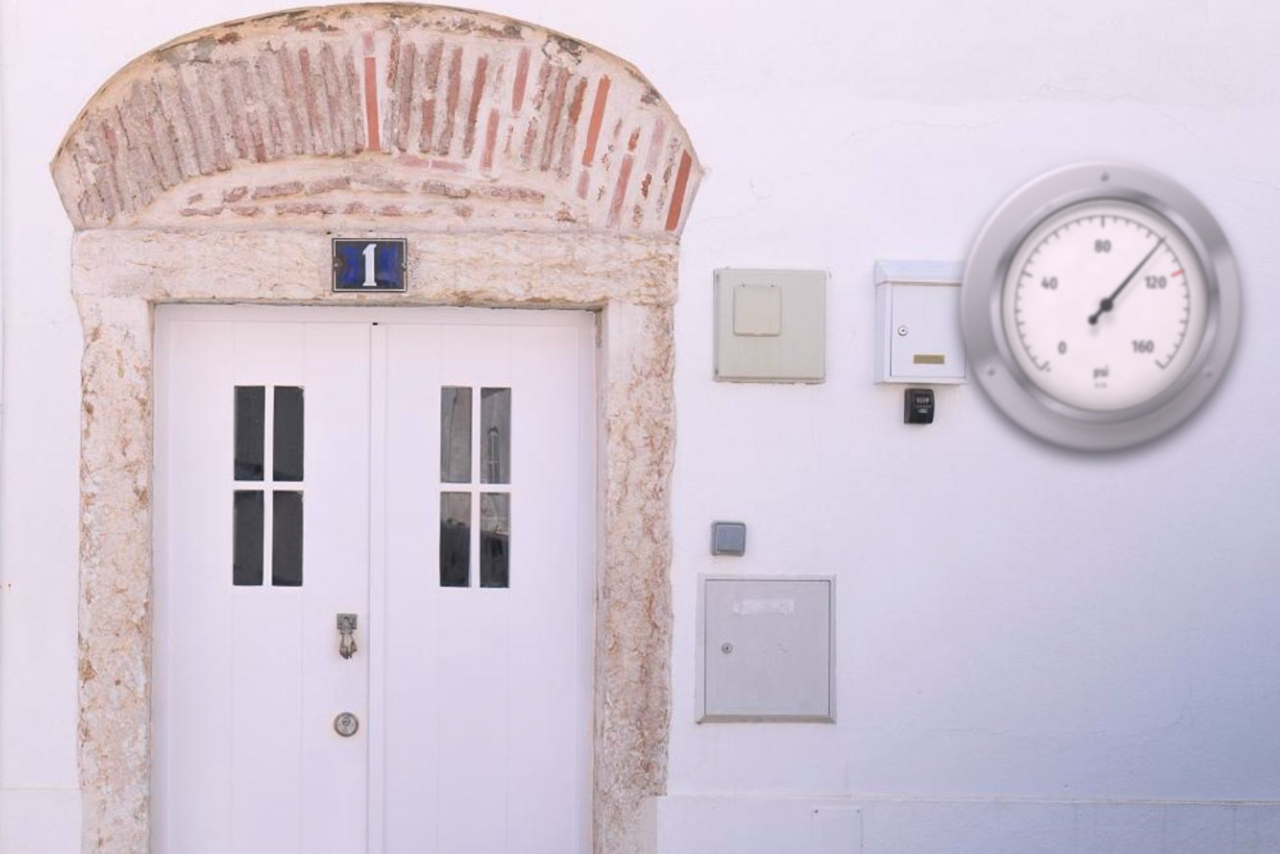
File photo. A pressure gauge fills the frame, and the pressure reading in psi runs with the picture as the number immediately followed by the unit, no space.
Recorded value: 105psi
